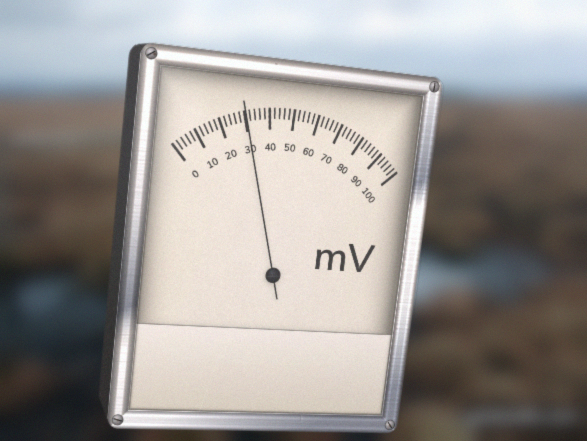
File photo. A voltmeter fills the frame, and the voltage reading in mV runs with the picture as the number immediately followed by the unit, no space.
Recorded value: 30mV
